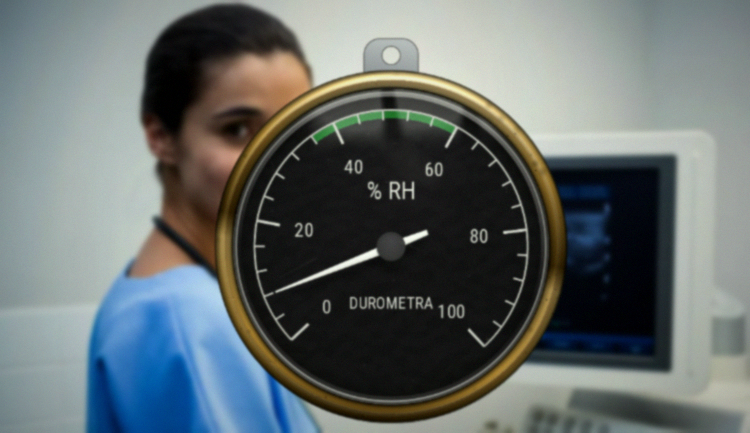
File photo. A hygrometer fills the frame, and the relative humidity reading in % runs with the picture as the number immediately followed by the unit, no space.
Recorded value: 8%
